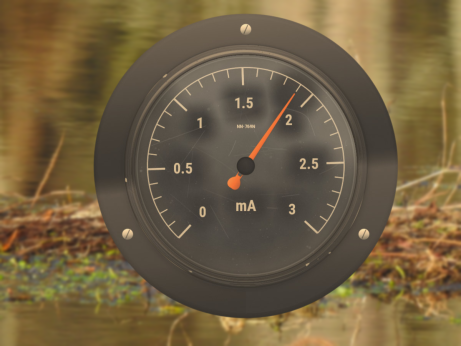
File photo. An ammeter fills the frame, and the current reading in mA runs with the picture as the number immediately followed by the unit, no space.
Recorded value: 1.9mA
